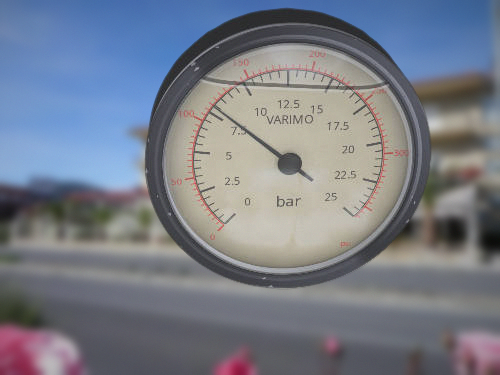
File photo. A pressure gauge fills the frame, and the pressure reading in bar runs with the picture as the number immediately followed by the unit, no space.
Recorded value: 8bar
